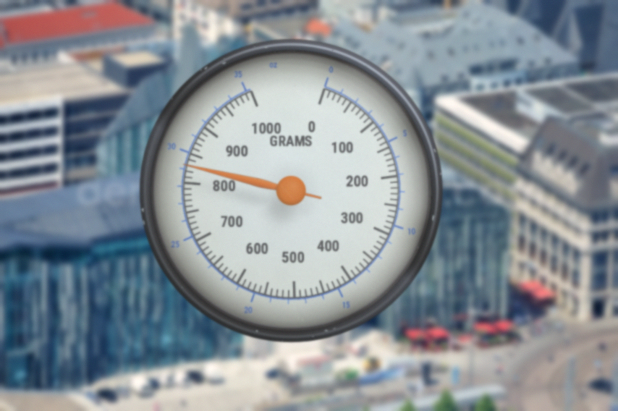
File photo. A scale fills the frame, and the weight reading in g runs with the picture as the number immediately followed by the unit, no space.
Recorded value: 830g
